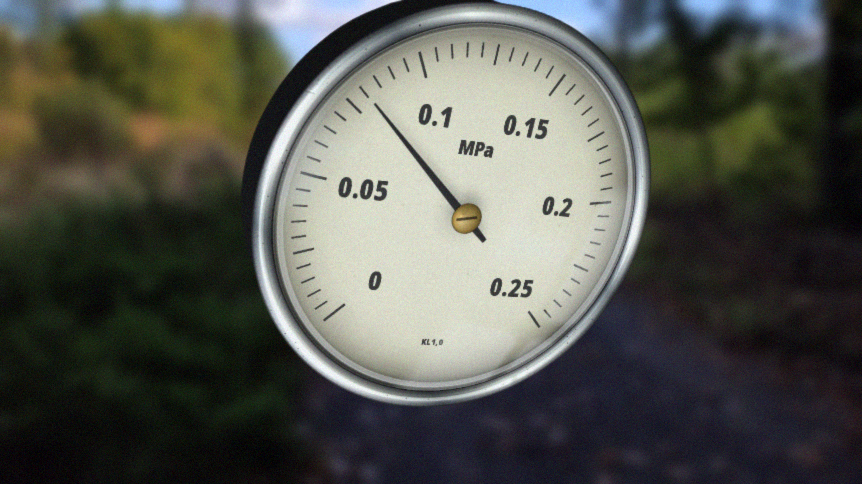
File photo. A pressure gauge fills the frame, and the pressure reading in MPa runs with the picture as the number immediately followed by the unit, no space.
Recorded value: 0.08MPa
